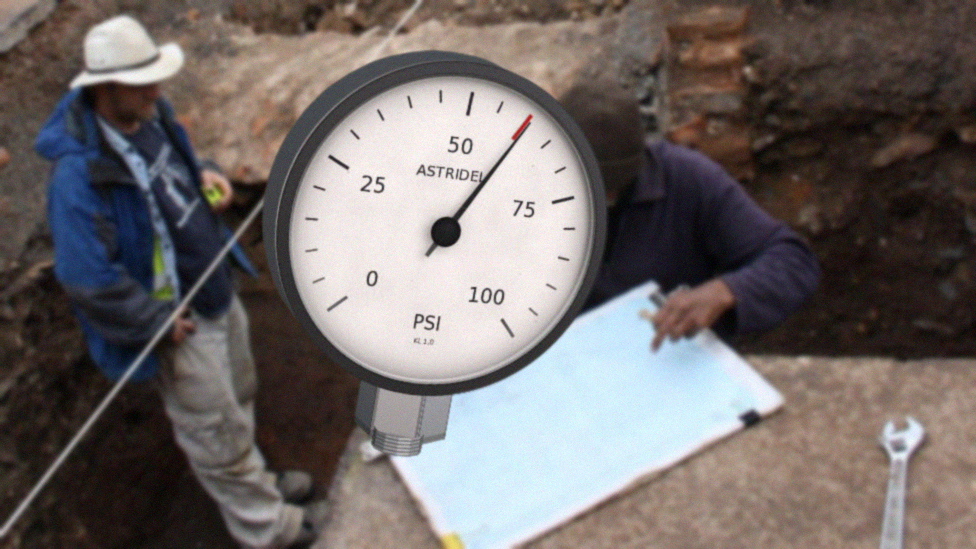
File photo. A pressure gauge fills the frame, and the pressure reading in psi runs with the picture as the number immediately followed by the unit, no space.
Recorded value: 60psi
